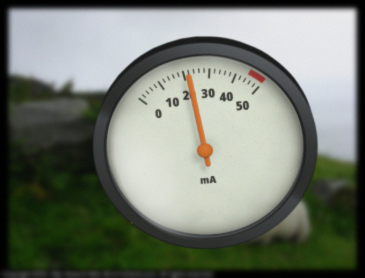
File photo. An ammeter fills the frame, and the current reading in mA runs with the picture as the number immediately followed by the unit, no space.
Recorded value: 22mA
